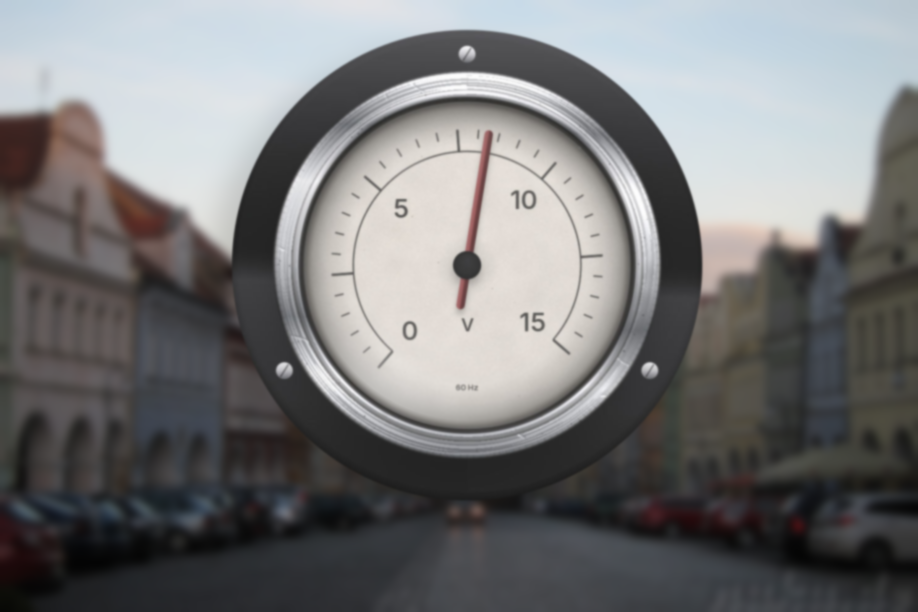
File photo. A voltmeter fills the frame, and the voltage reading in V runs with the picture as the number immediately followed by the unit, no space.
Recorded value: 8.25V
